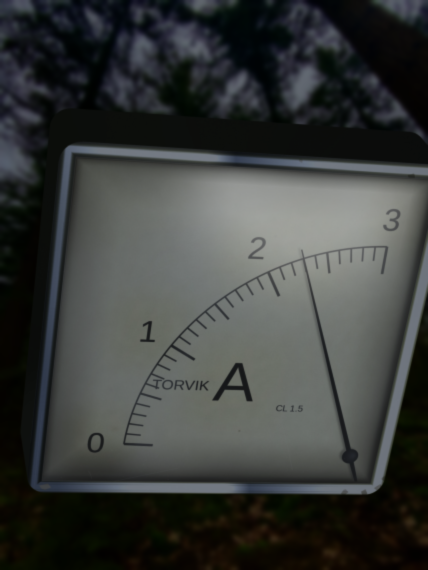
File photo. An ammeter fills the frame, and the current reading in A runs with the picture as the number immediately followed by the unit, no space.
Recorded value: 2.3A
